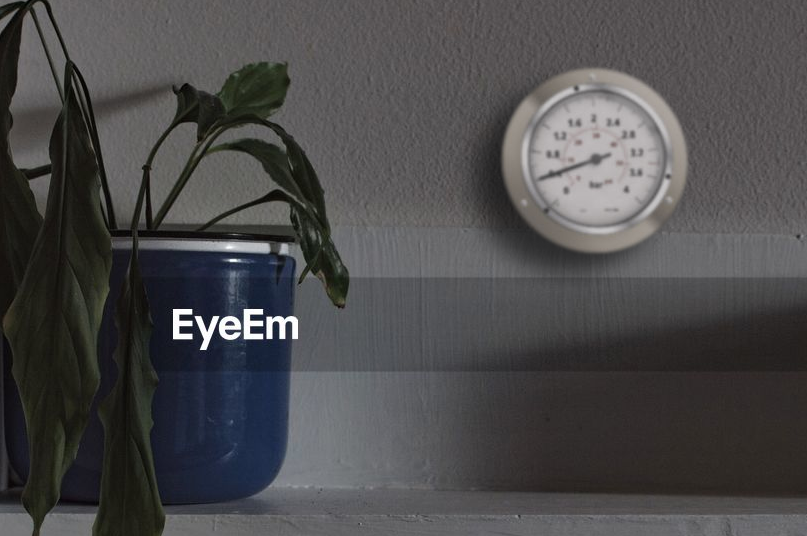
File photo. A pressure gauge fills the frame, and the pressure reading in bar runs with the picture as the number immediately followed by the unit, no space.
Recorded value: 0.4bar
